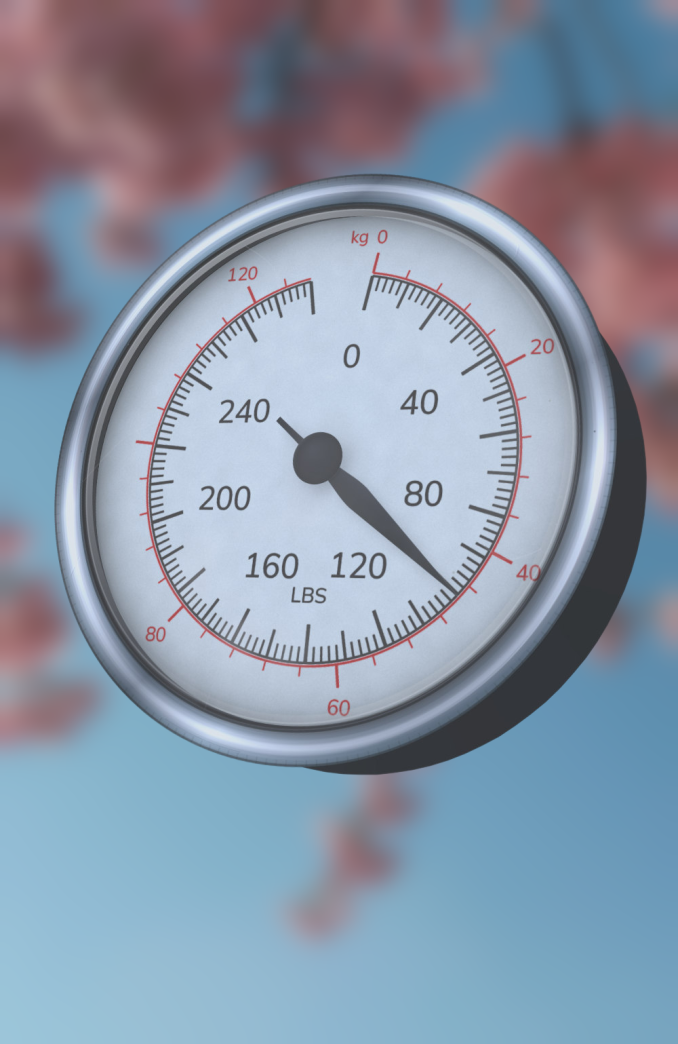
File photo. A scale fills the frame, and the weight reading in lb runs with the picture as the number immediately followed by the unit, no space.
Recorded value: 100lb
